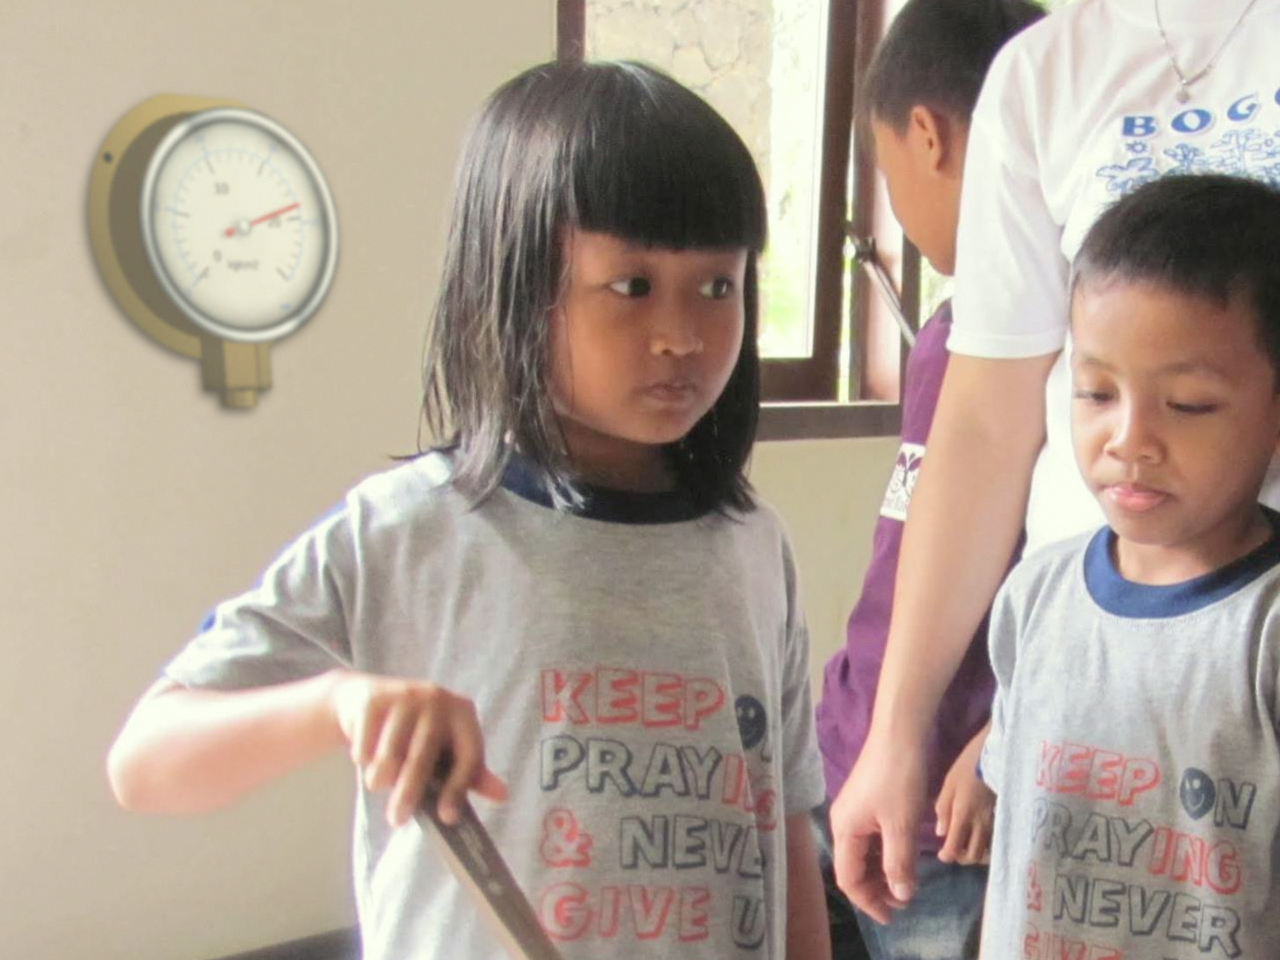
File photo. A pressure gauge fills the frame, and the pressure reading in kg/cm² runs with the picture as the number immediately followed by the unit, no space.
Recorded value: 19kg/cm²
